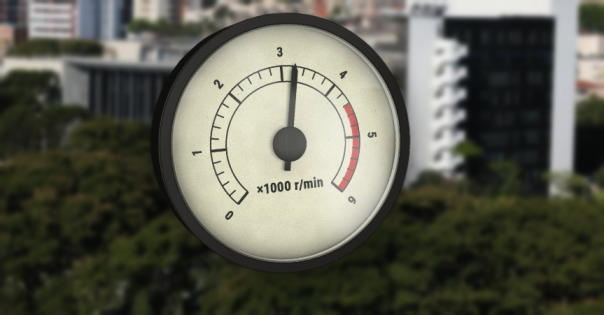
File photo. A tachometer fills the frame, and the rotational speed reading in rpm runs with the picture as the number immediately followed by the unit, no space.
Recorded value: 3200rpm
